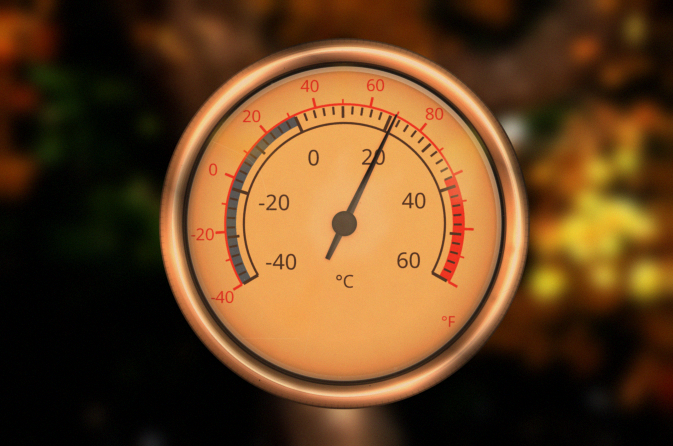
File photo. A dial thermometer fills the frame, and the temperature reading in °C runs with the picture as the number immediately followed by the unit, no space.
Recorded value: 21°C
